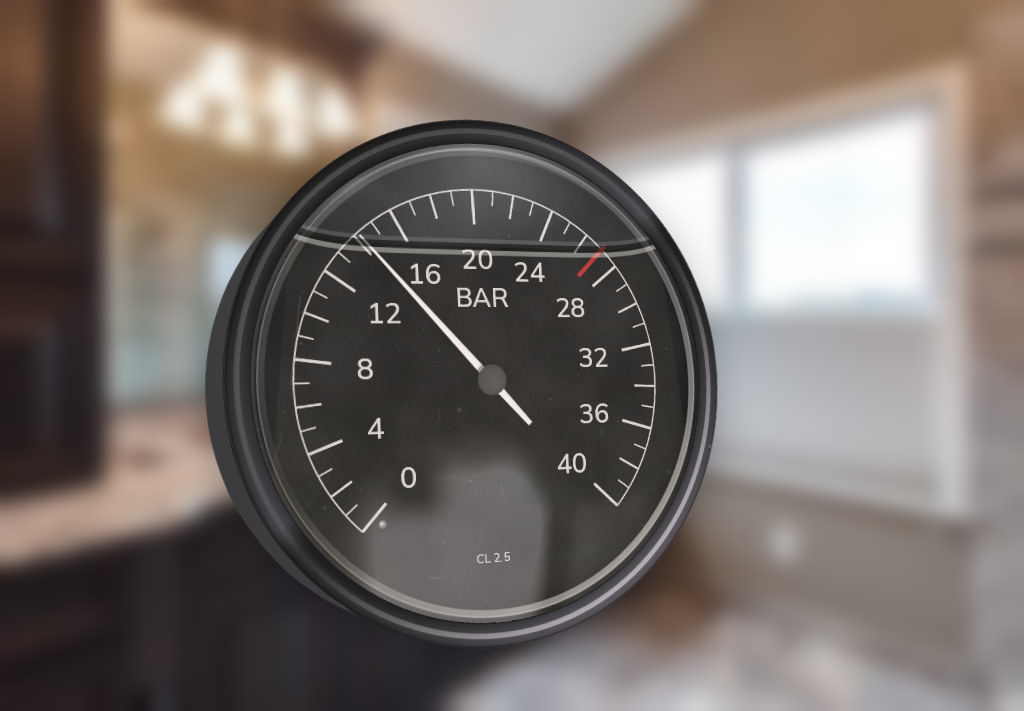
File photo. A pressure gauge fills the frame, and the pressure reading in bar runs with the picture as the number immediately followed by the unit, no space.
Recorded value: 14bar
